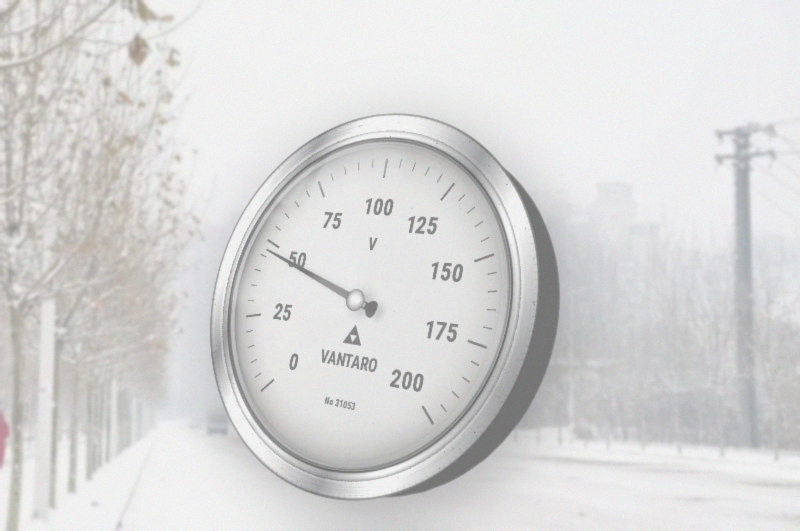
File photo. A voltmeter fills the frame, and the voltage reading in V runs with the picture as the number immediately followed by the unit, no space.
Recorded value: 47.5V
